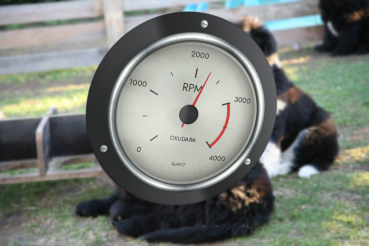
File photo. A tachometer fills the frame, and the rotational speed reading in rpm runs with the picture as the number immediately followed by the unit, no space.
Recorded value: 2250rpm
